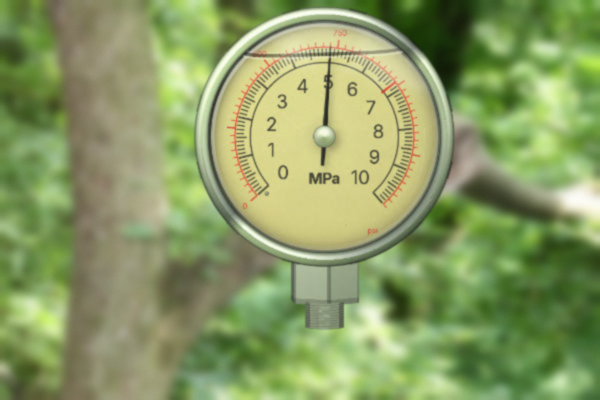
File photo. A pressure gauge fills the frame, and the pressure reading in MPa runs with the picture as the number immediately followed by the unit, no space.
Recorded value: 5MPa
